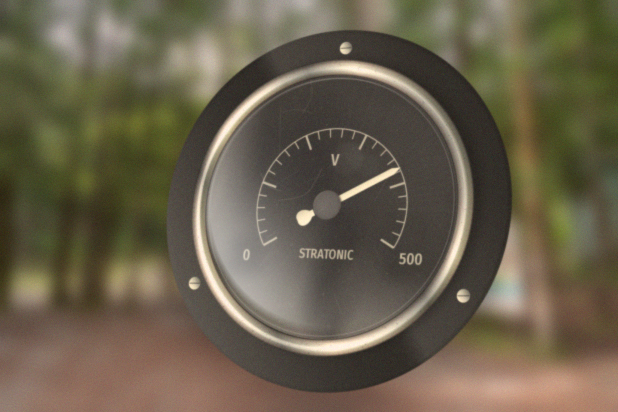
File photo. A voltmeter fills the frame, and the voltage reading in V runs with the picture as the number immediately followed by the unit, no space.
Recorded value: 380V
